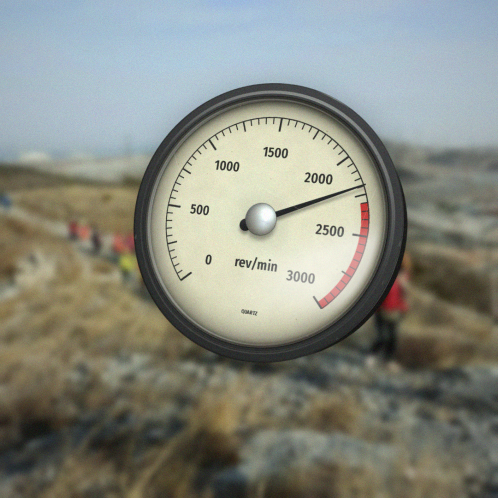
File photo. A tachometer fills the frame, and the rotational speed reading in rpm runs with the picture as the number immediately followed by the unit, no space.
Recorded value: 2200rpm
